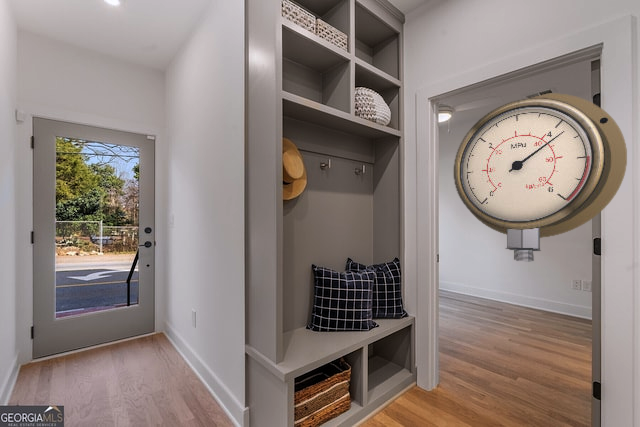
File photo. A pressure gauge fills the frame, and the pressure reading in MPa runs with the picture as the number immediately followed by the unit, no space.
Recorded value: 4.25MPa
